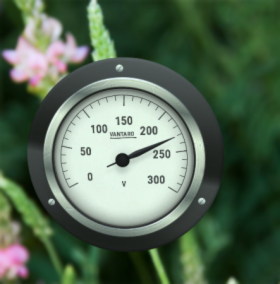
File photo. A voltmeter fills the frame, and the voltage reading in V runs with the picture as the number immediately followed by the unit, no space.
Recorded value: 230V
